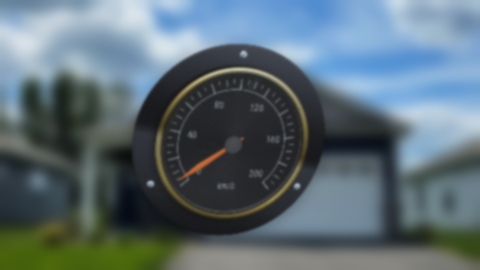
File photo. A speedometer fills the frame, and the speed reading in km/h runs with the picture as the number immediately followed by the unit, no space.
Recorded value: 5km/h
